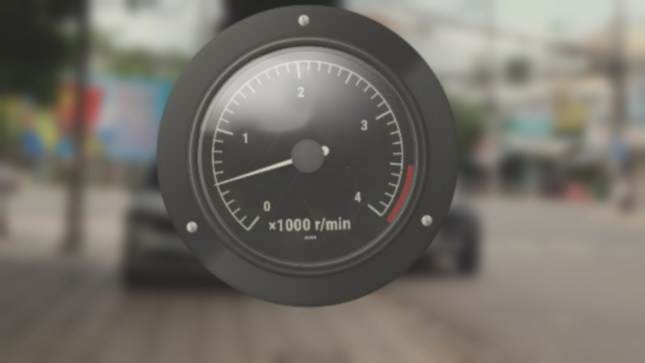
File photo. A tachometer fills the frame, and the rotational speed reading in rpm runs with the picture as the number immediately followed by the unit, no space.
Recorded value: 500rpm
